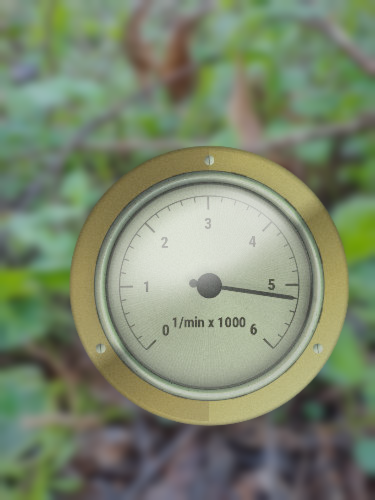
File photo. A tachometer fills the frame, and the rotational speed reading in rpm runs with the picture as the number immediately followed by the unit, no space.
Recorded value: 5200rpm
